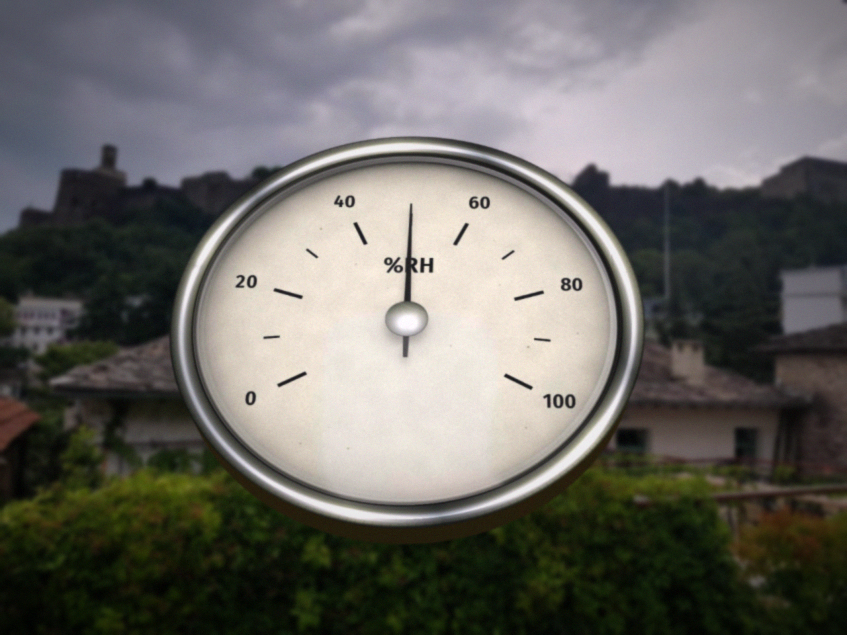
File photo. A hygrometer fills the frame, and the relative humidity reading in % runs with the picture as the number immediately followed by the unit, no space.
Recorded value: 50%
